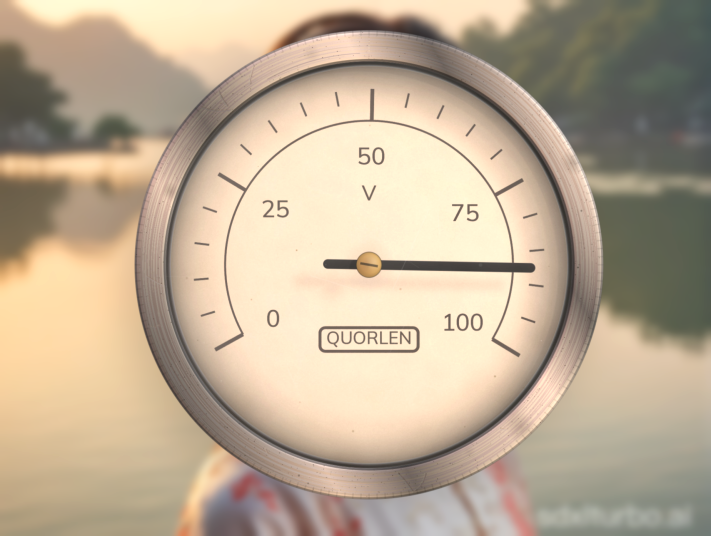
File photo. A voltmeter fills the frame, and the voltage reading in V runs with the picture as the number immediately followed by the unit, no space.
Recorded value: 87.5V
